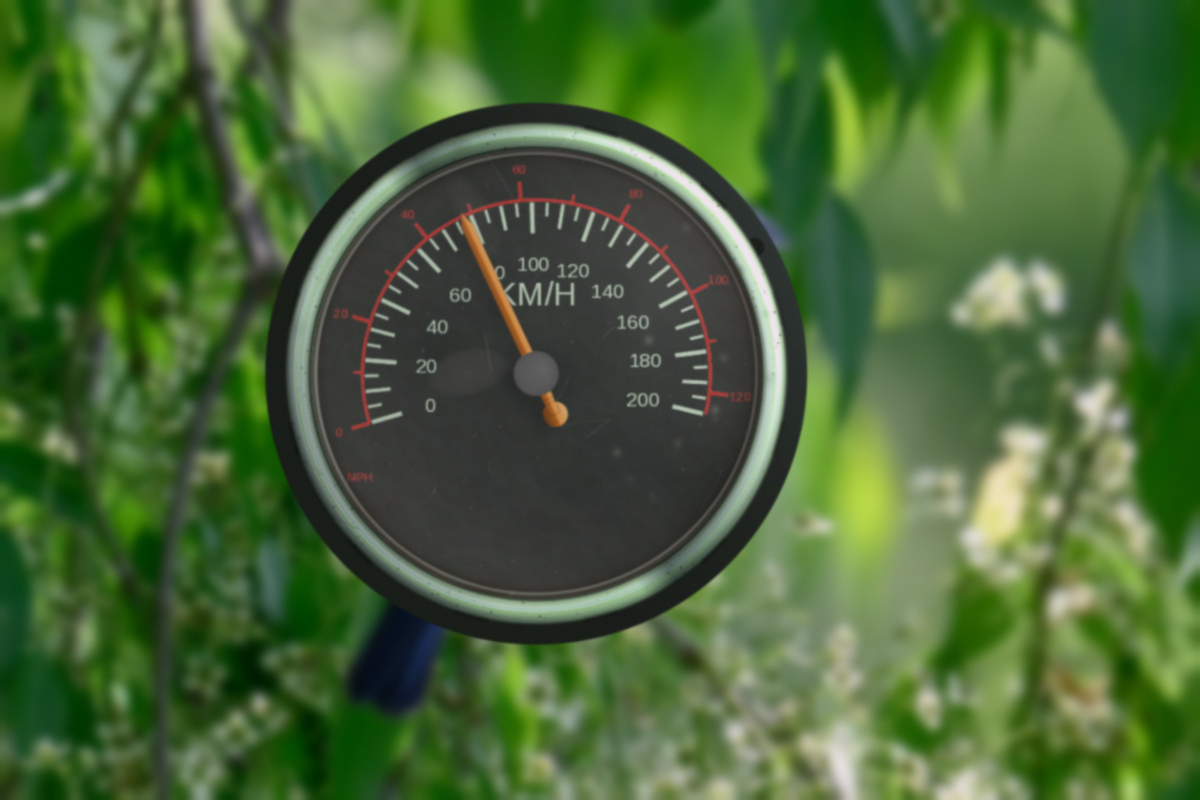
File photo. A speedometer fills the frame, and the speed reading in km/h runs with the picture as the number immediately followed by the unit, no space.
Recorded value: 77.5km/h
